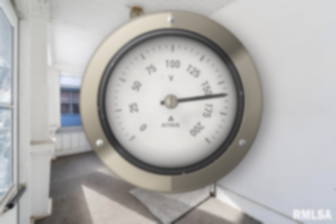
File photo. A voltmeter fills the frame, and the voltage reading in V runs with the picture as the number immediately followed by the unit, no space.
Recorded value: 160V
